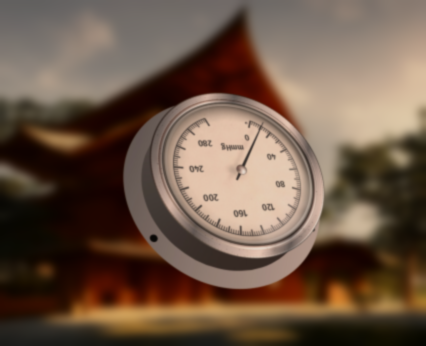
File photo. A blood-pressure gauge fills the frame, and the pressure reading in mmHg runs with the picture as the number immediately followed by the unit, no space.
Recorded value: 10mmHg
